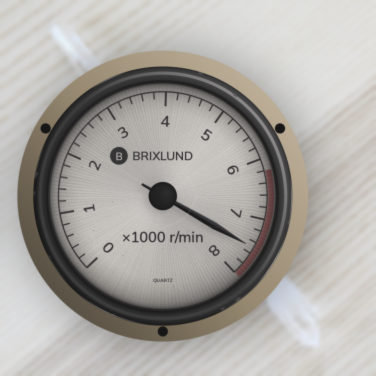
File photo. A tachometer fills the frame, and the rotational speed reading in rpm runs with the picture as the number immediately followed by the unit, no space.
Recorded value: 7500rpm
